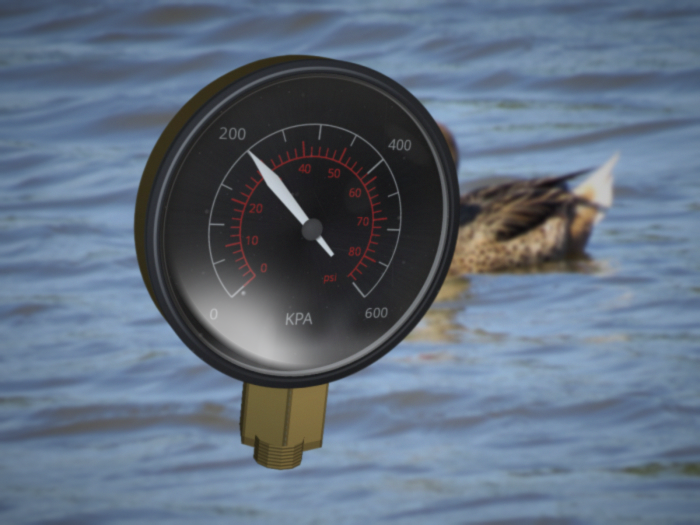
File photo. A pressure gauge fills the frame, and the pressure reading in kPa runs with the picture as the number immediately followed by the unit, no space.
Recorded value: 200kPa
